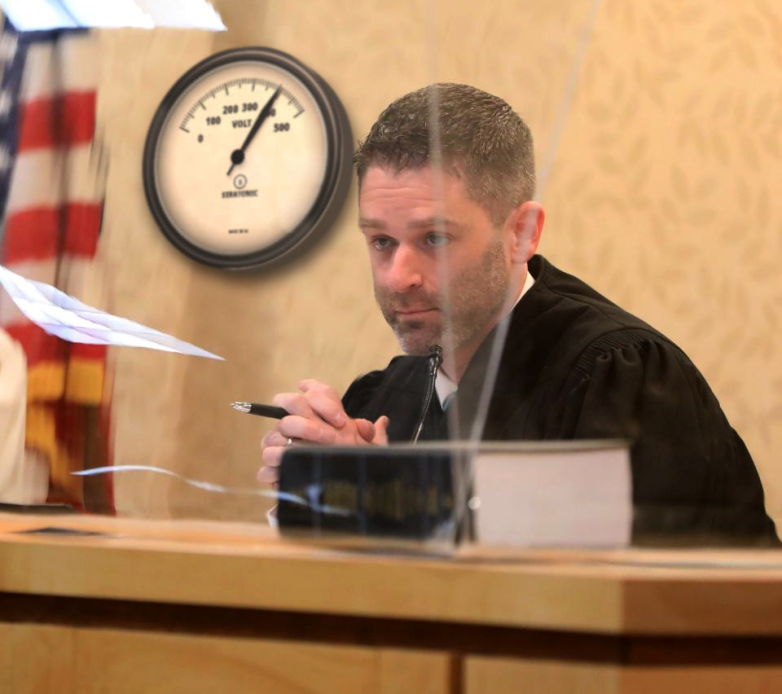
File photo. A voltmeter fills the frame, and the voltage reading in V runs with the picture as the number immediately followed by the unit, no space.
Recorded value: 400V
